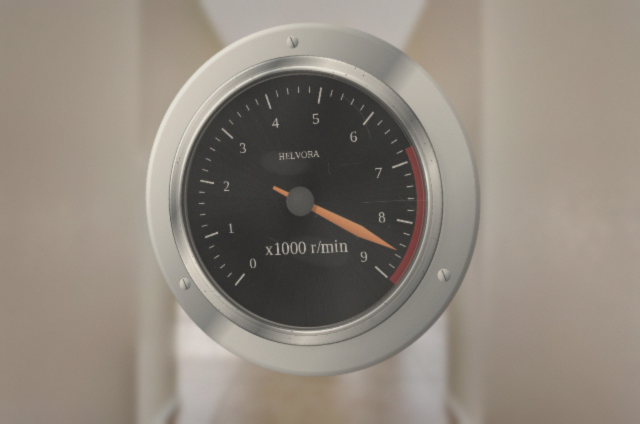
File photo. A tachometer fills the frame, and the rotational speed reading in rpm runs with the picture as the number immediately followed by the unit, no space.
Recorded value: 8500rpm
